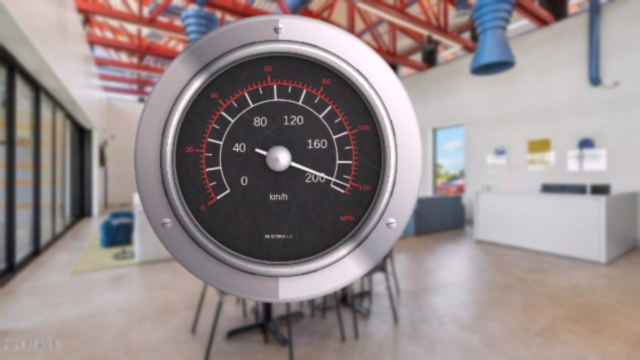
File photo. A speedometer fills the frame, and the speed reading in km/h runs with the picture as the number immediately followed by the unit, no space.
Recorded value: 195km/h
